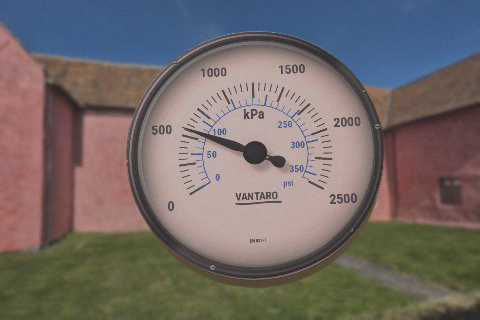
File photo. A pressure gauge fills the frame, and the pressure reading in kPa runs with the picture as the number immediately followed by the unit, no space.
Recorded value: 550kPa
